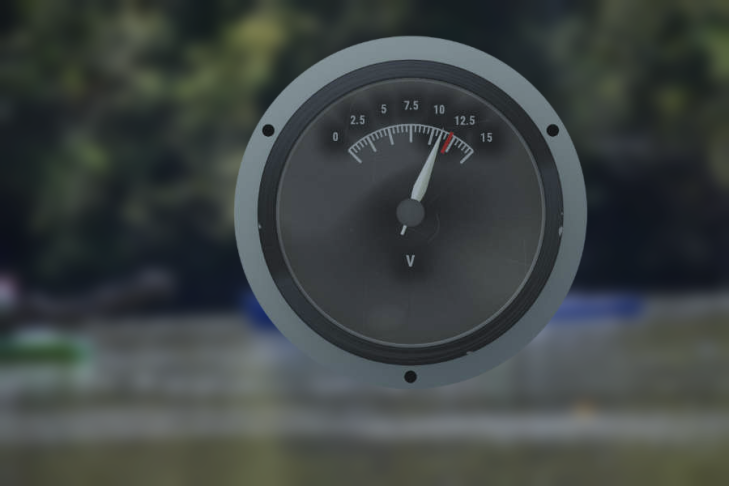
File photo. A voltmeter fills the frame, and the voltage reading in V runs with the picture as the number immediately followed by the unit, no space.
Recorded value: 11V
